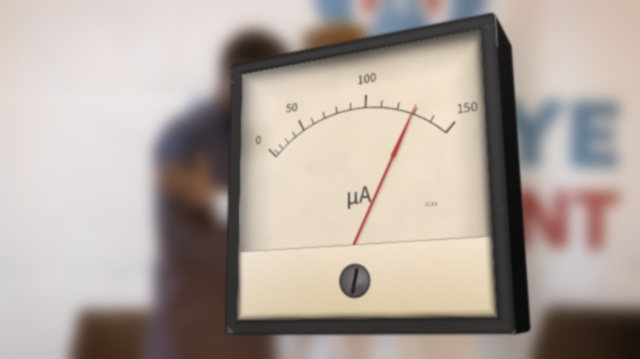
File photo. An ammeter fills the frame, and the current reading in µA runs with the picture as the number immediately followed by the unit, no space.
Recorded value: 130µA
